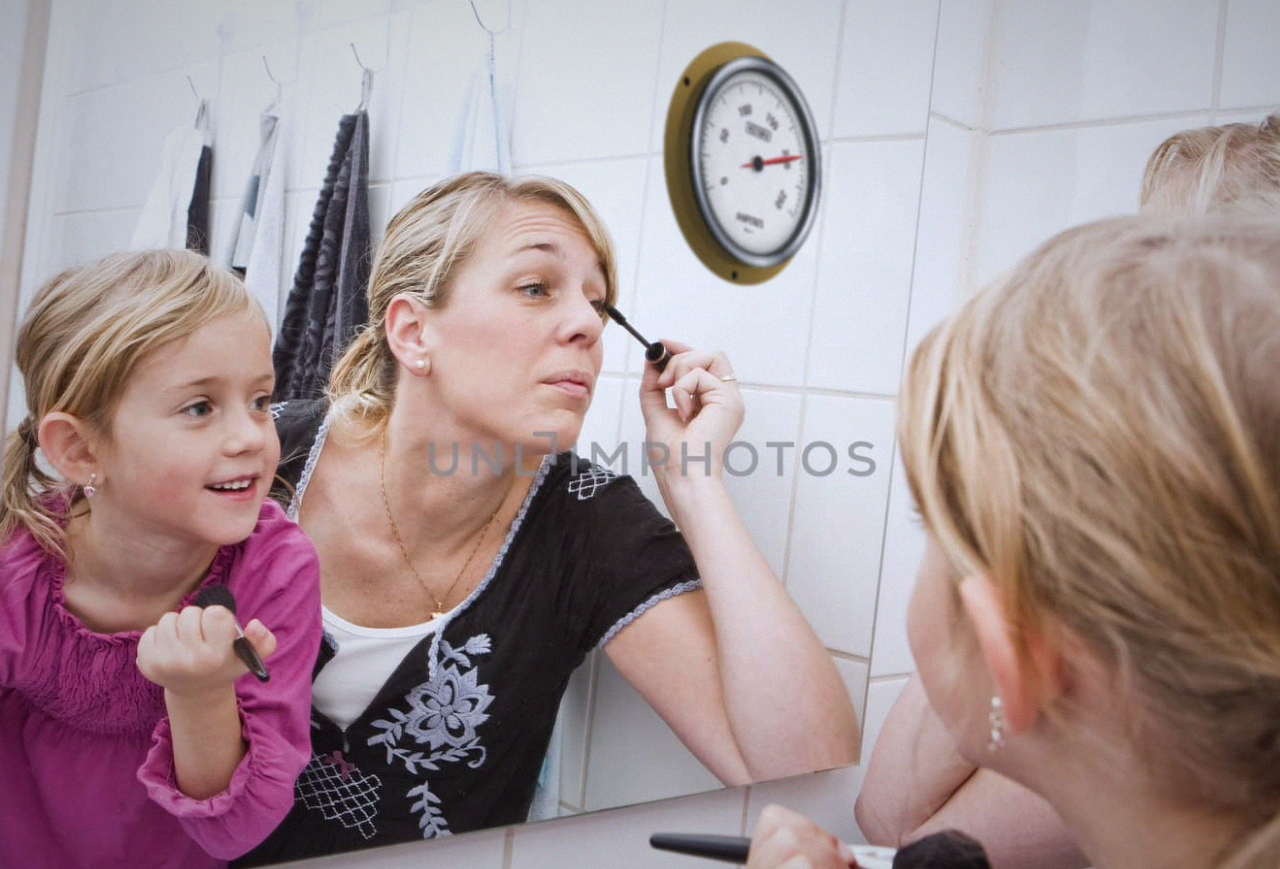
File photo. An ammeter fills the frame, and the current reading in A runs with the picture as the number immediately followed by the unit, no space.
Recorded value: 200A
